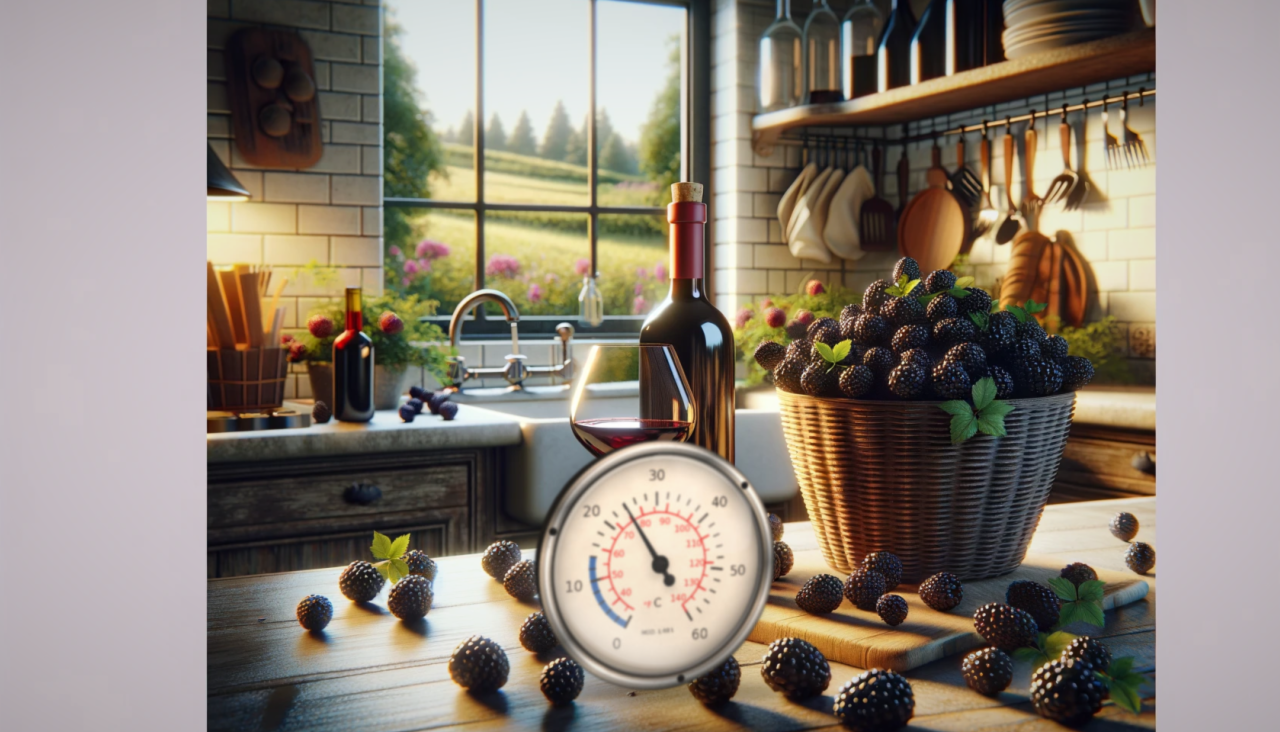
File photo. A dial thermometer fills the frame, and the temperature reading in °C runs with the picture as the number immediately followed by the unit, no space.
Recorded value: 24°C
